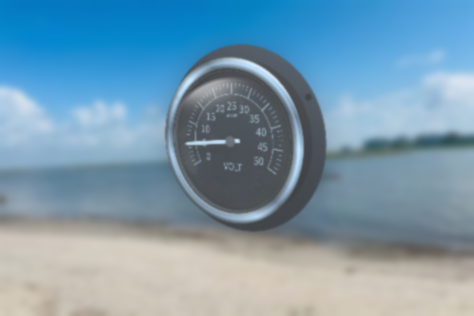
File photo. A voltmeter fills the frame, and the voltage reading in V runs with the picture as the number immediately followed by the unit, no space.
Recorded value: 5V
